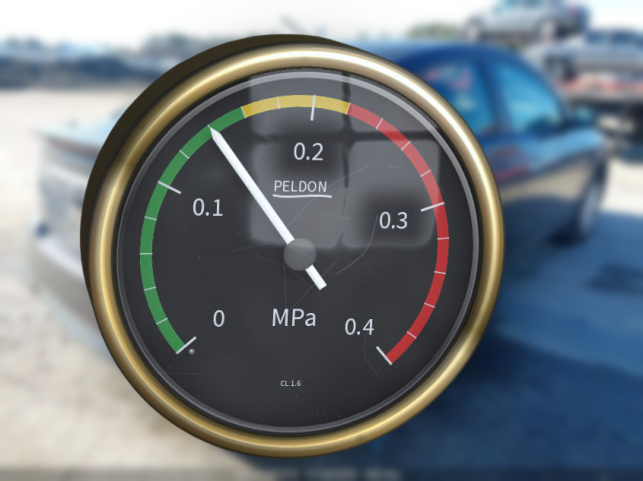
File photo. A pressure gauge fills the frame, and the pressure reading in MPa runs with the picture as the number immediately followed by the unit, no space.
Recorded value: 0.14MPa
